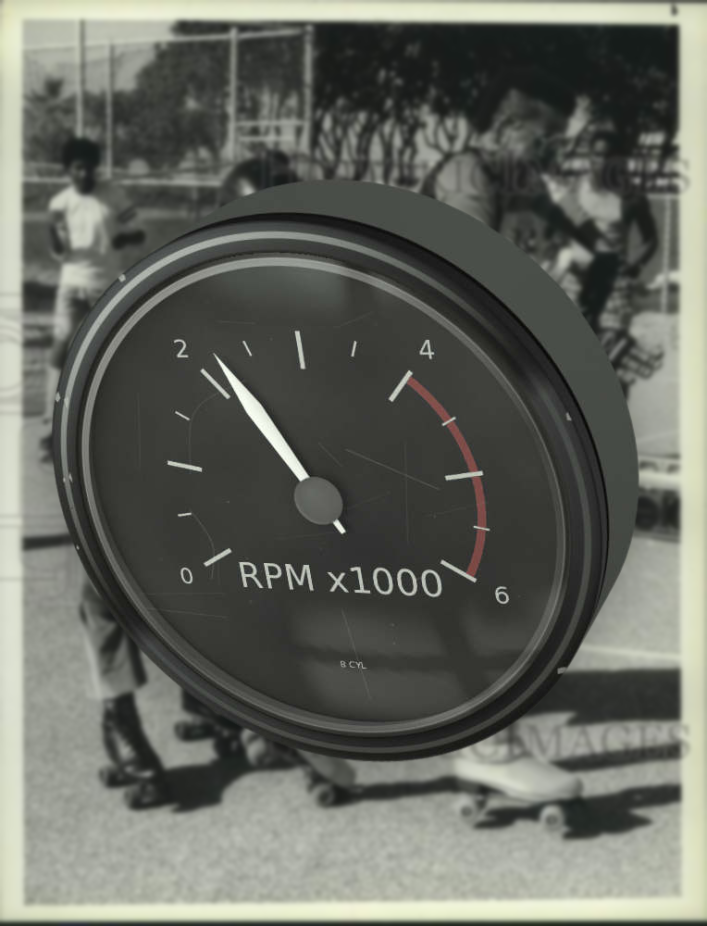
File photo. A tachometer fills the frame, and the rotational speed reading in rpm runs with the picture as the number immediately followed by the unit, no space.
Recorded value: 2250rpm
